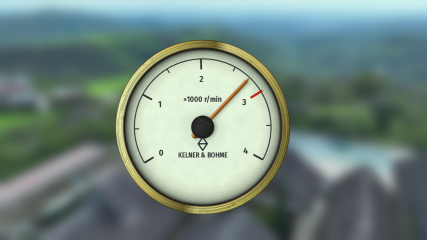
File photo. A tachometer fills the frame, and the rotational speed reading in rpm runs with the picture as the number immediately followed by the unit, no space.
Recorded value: 2750rpm
